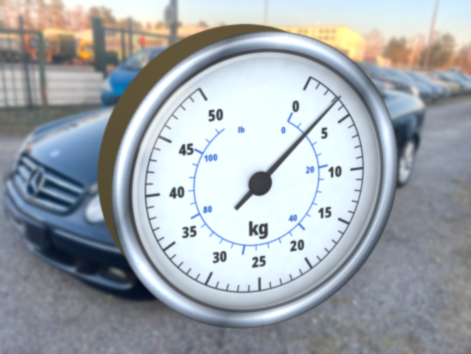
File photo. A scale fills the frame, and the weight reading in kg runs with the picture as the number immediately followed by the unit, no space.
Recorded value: 3kg
